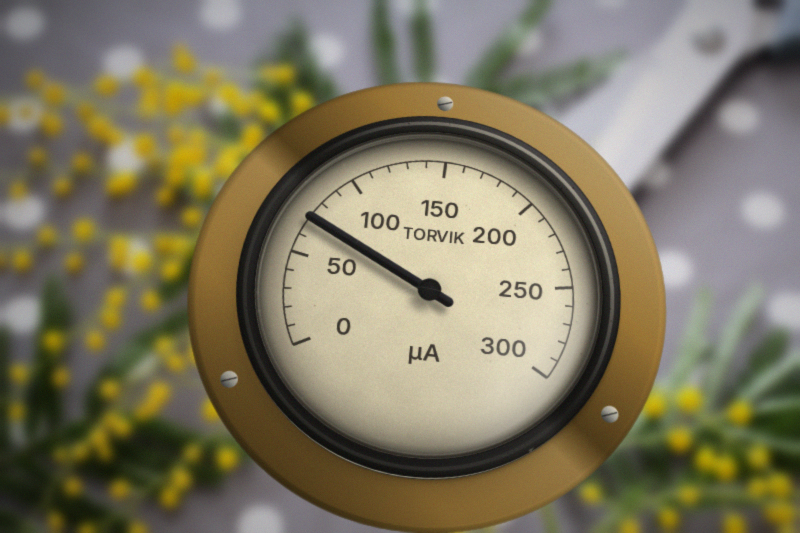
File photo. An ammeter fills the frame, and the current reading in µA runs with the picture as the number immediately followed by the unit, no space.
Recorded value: 70µA
